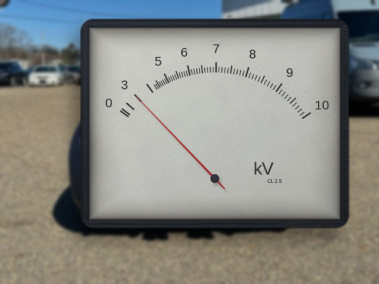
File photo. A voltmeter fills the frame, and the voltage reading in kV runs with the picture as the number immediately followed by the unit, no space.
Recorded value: 3kV
